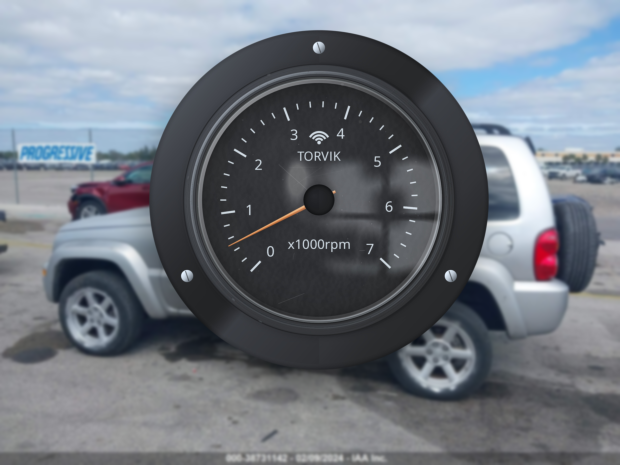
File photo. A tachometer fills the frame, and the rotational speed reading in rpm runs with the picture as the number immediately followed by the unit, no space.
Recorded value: 500rpm
